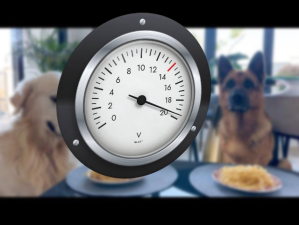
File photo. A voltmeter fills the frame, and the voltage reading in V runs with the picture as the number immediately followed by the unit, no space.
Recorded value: 19.5V
